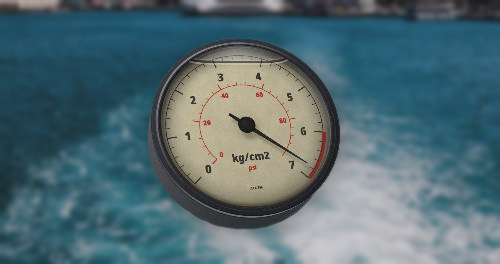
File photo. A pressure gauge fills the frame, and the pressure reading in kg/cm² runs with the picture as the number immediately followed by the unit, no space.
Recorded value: 6.8kg/cm²
